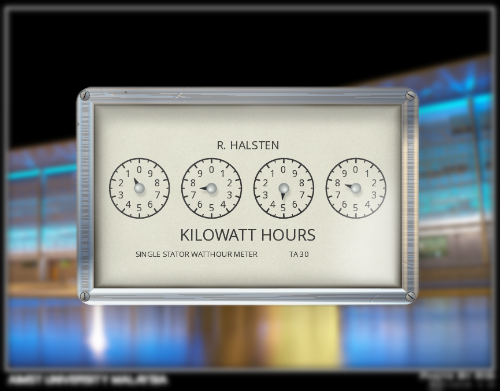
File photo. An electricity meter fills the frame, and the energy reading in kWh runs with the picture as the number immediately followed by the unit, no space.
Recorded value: 748kWh
